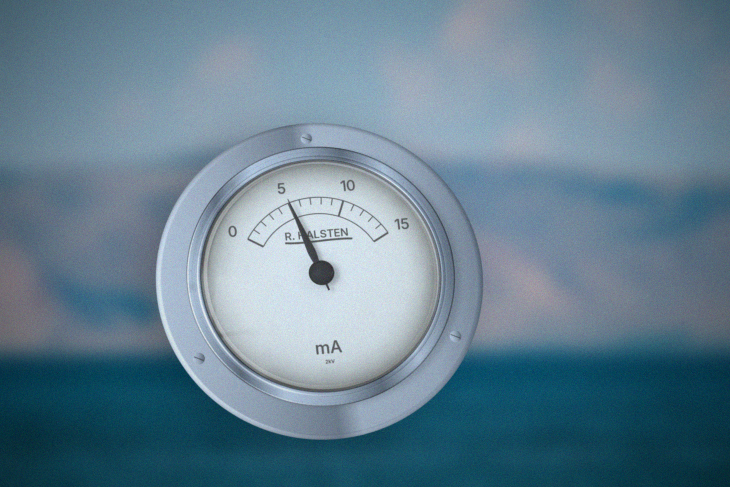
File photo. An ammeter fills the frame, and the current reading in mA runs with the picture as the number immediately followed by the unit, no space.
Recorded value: 5mA
